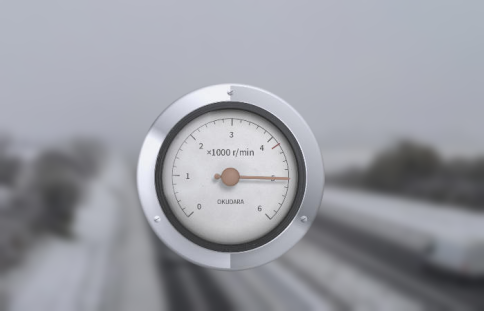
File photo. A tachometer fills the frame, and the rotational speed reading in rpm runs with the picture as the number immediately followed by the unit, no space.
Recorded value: 5000rpm
